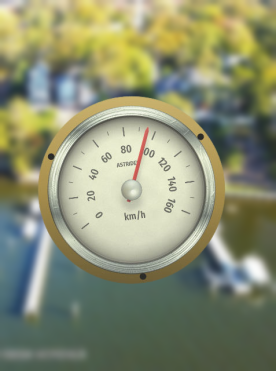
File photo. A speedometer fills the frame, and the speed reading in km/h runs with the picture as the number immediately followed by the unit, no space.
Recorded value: 95km/h
